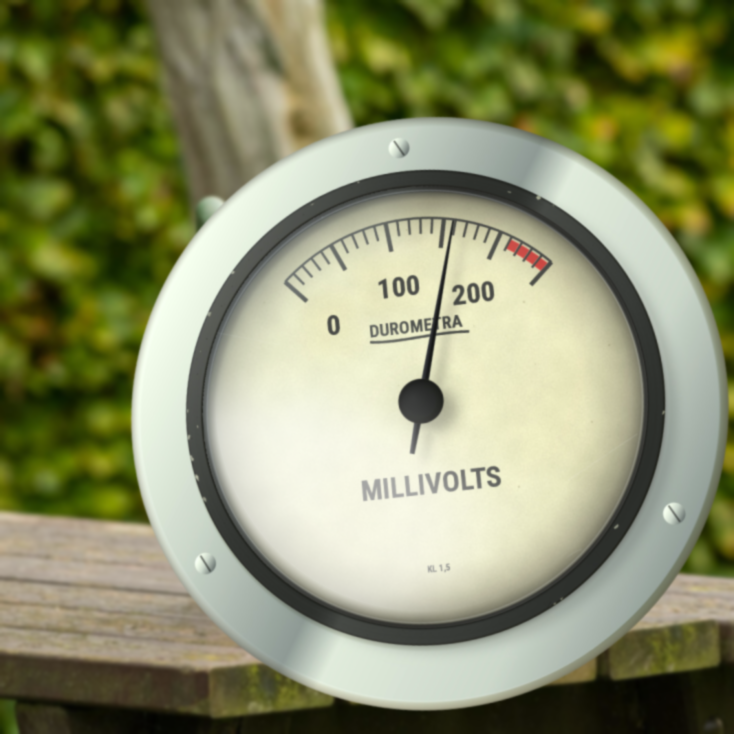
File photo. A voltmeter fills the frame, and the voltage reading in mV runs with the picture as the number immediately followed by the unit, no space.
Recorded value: 160mV
